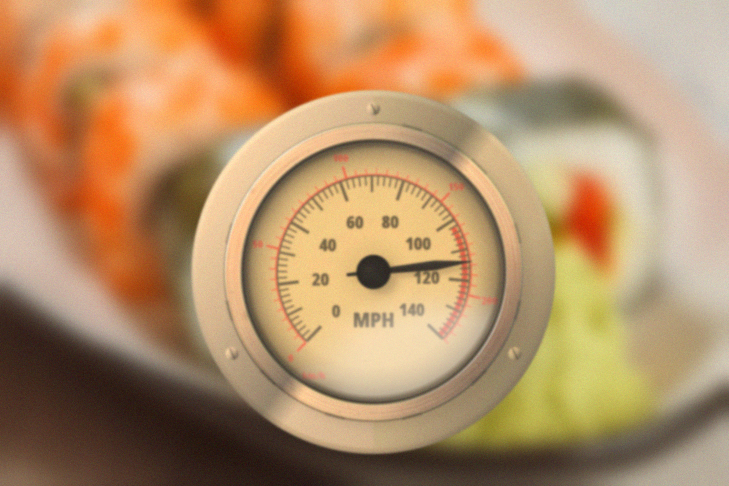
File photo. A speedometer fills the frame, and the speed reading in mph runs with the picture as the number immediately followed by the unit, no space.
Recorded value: 114mph
